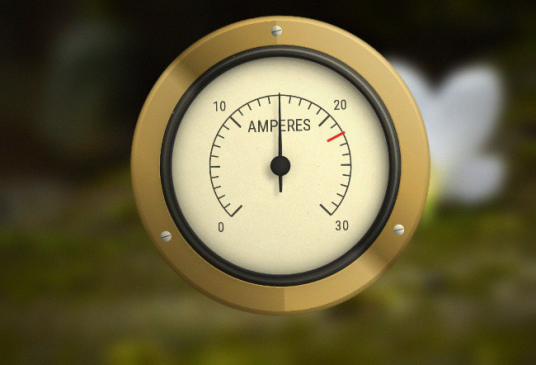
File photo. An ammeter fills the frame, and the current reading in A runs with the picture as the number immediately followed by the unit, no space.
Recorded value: 15A
